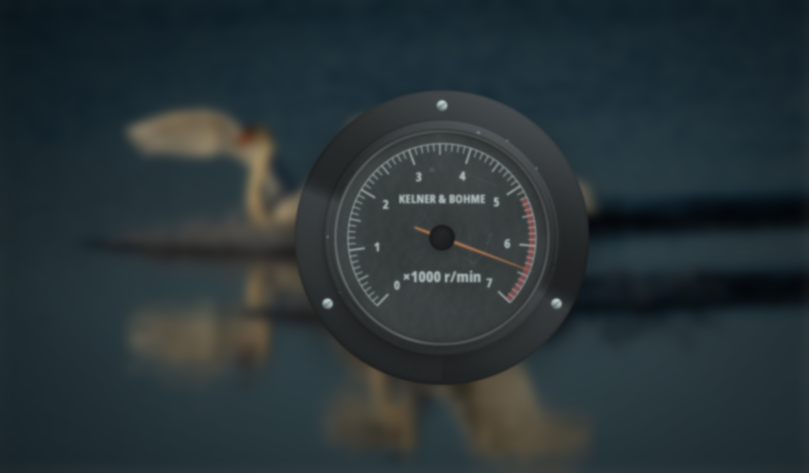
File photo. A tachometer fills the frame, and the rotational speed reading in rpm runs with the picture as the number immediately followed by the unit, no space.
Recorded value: 6400rpm
